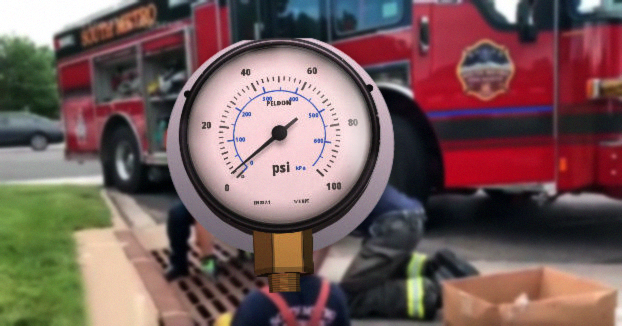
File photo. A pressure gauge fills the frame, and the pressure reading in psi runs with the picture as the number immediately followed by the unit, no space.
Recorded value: 2psi
